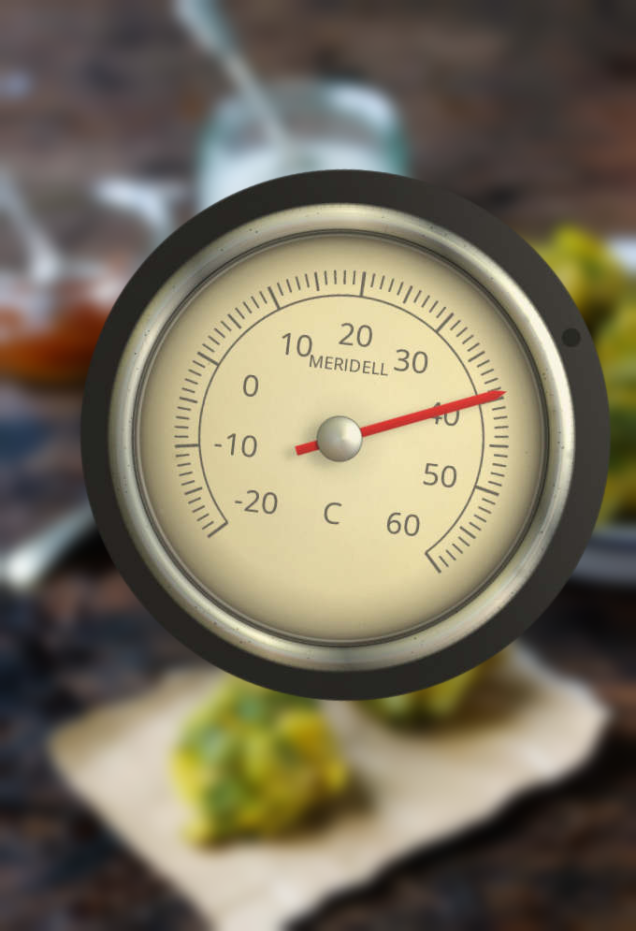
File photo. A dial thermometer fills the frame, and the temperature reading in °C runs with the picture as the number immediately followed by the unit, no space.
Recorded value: 39.5°C
